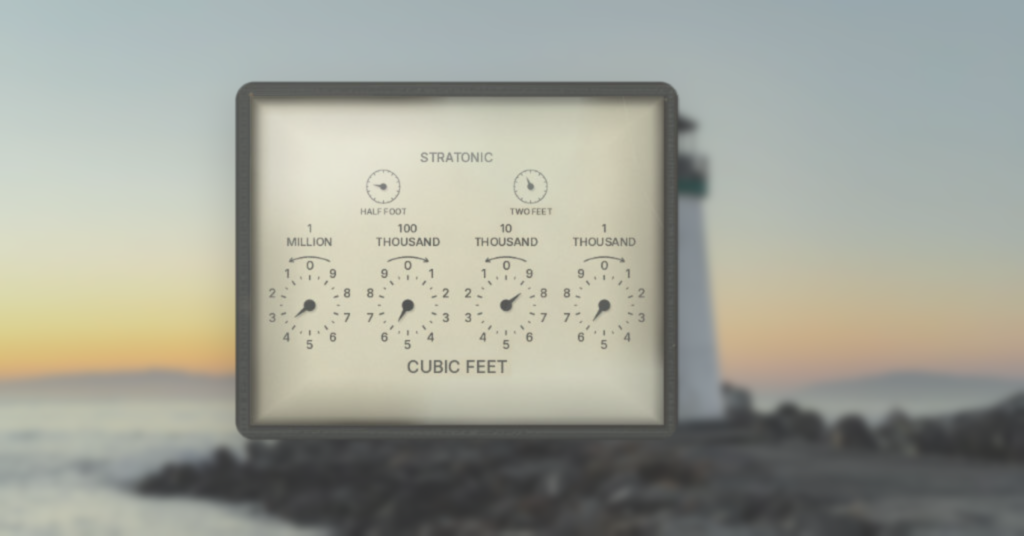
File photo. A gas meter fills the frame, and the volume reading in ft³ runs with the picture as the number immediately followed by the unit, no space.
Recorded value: 358600ft³
